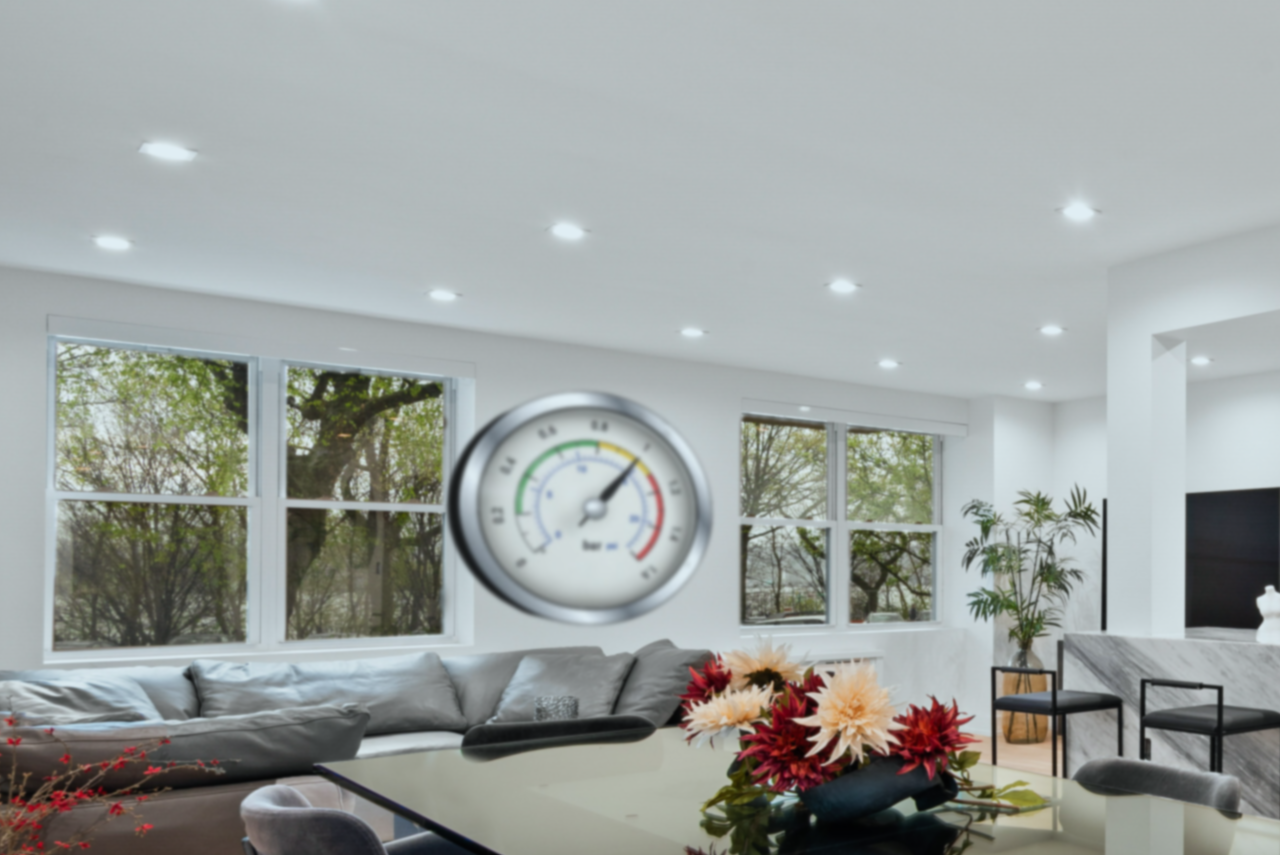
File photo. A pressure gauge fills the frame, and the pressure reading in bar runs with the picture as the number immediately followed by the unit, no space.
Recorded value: 1bar
